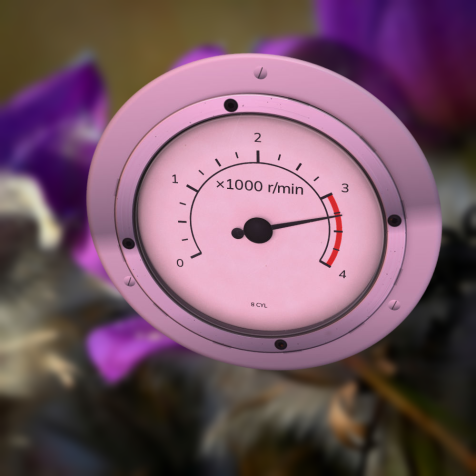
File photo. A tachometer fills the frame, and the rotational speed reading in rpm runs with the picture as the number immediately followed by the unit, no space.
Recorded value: 3250rpm
